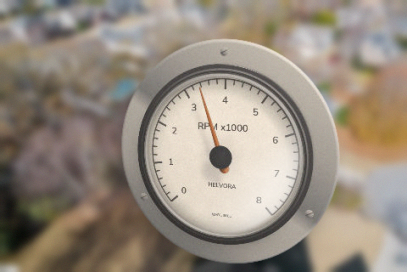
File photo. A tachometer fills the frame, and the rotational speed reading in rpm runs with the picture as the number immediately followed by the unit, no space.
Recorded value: 3400rpm
